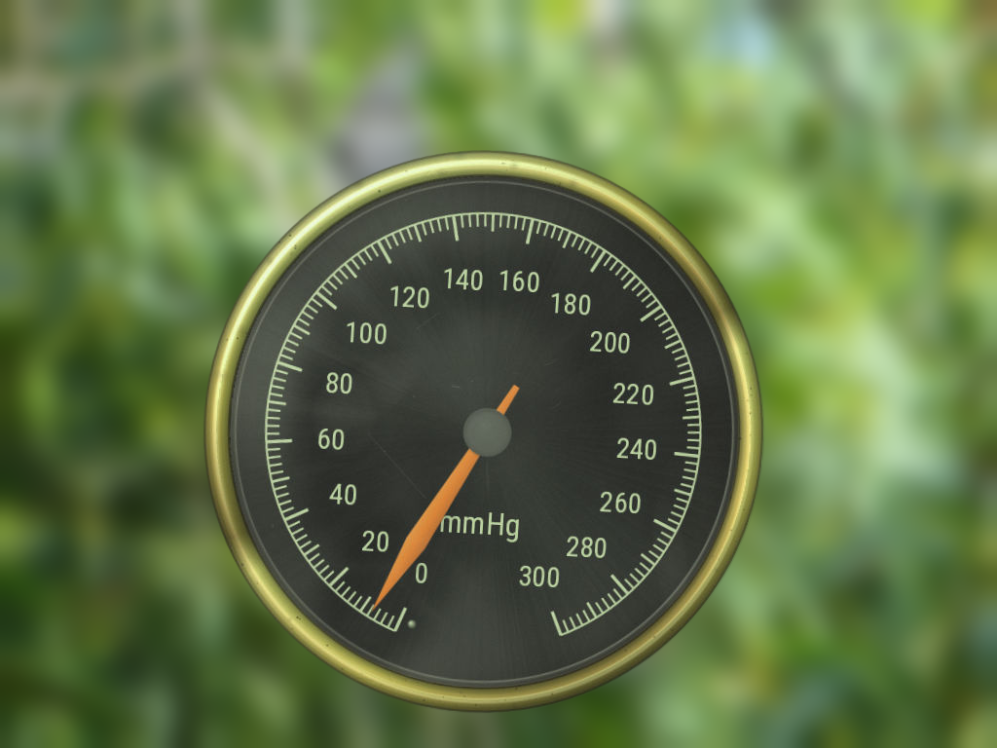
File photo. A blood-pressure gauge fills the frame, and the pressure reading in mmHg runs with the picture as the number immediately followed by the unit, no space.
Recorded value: 8mmHg
